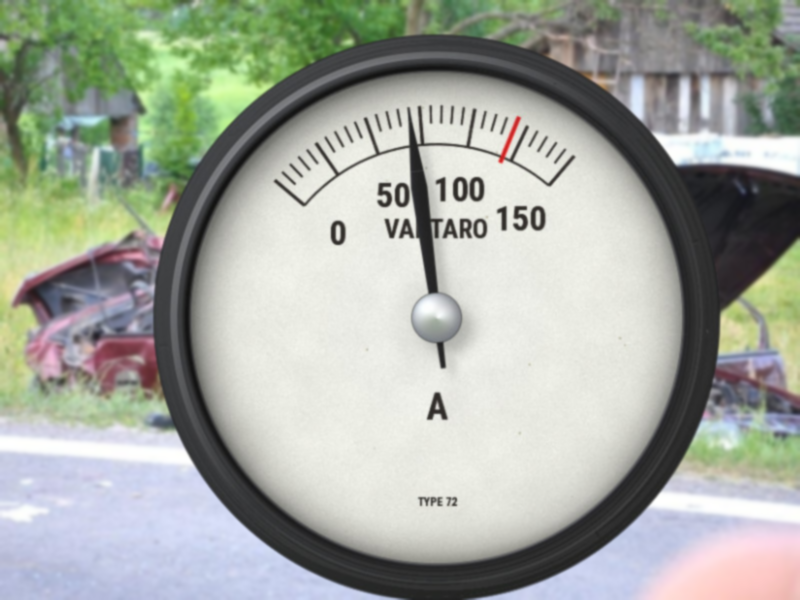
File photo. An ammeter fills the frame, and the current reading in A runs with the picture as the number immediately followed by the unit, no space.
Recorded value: 70A
